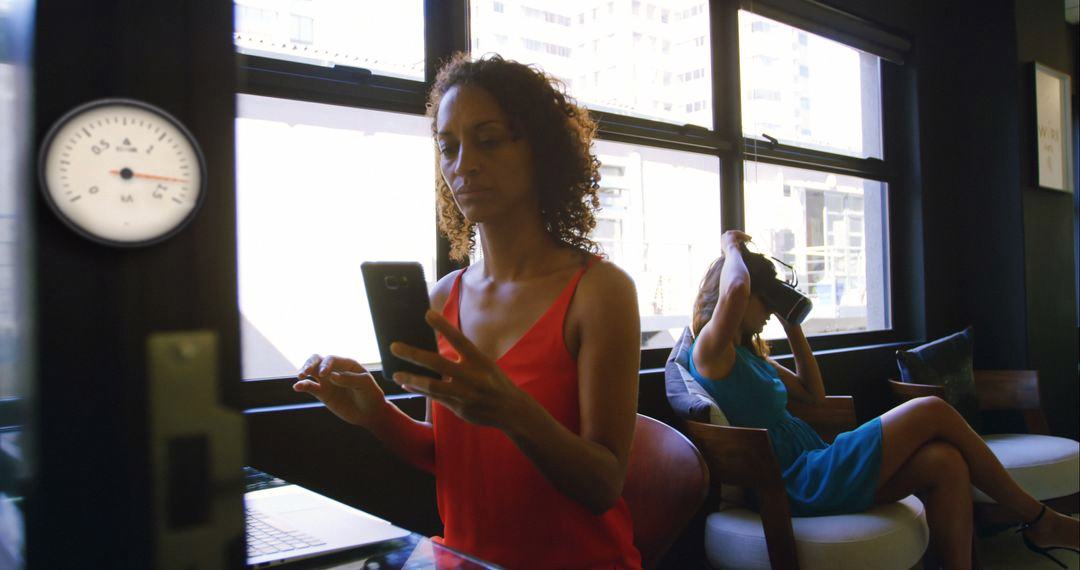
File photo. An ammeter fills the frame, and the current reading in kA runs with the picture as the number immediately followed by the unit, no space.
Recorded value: 1.35kA
